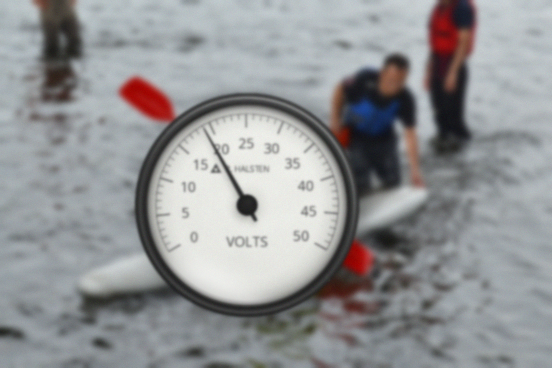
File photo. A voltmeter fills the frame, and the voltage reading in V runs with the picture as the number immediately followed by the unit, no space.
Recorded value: 19V
